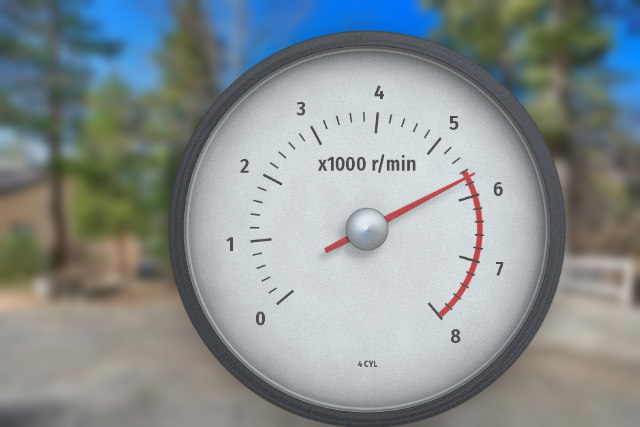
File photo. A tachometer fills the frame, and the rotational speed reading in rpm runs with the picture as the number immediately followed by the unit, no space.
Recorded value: 5700rpm
